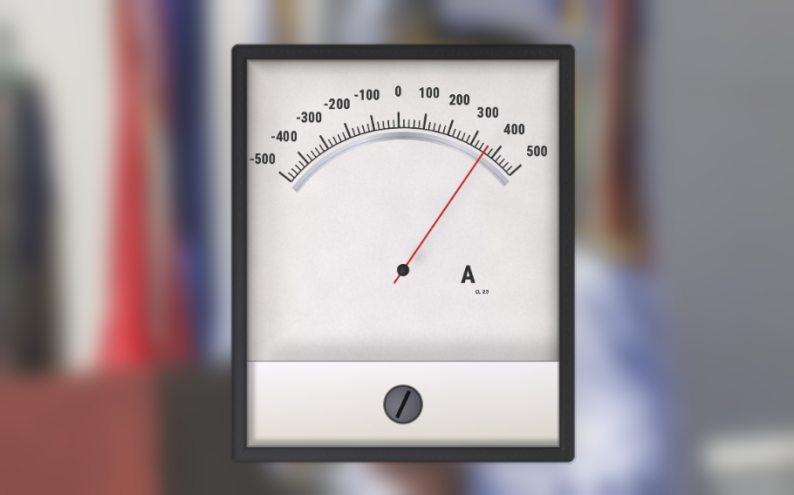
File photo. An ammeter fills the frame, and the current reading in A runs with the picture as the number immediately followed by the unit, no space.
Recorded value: 360A
